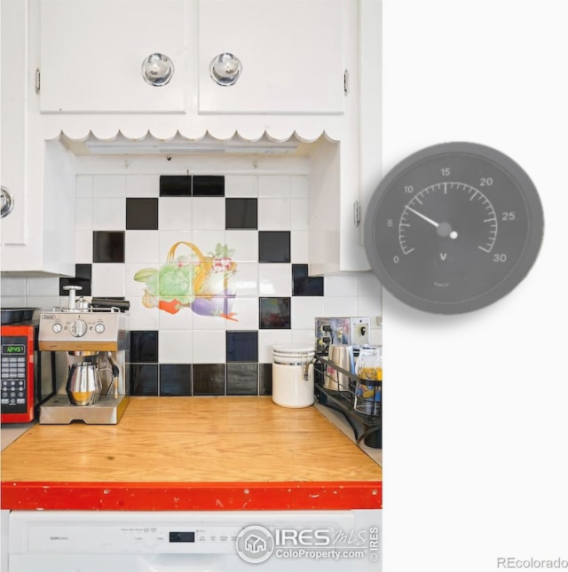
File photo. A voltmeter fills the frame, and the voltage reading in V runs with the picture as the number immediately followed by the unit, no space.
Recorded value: 8V
